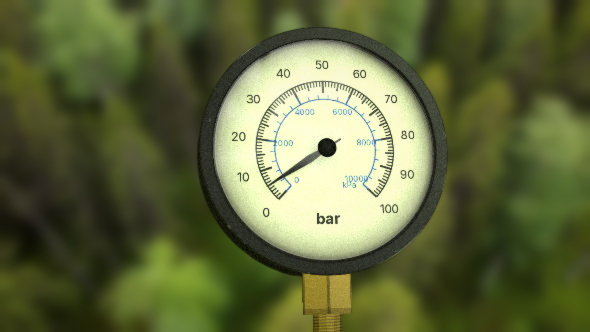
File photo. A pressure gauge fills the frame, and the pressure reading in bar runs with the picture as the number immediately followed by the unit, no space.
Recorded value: 5bar
